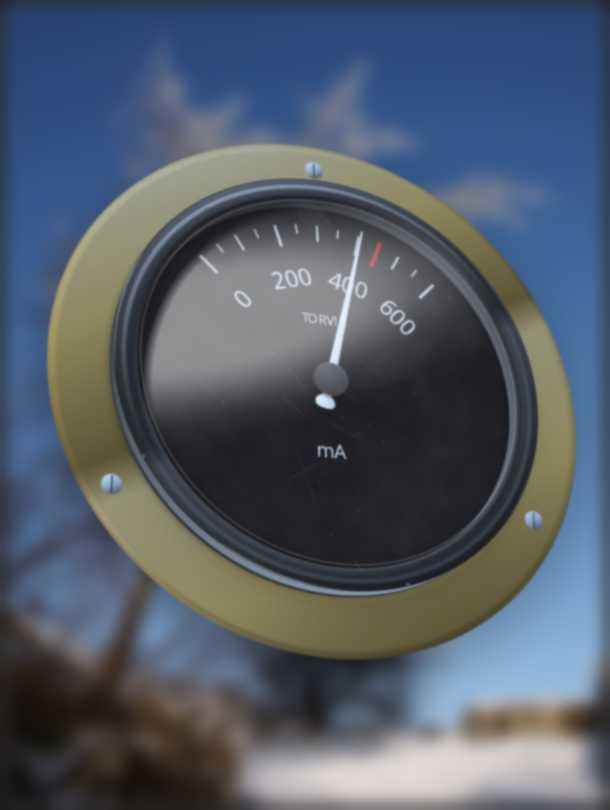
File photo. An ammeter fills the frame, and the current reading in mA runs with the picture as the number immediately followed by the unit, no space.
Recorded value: 400mA
